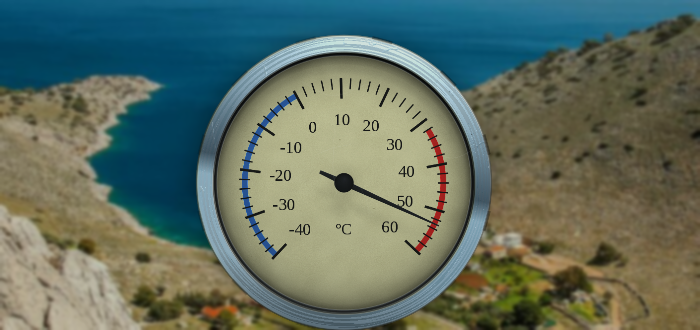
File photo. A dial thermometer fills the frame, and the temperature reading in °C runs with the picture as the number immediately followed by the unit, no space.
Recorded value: 53°C
